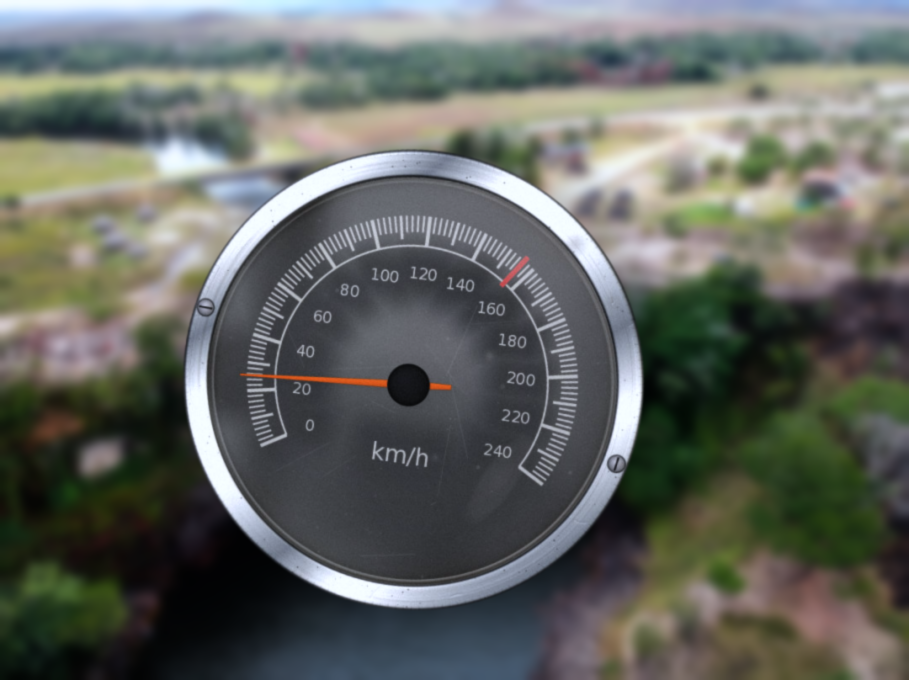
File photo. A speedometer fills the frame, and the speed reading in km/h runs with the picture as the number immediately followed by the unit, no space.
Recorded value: 26km/h
